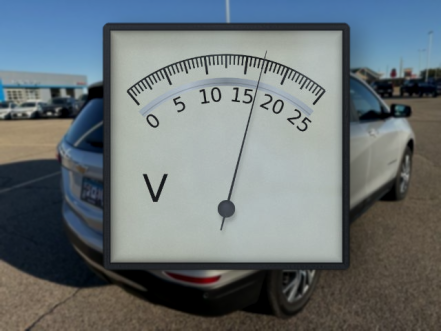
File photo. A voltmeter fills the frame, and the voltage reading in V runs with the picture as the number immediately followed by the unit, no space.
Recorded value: 17V
